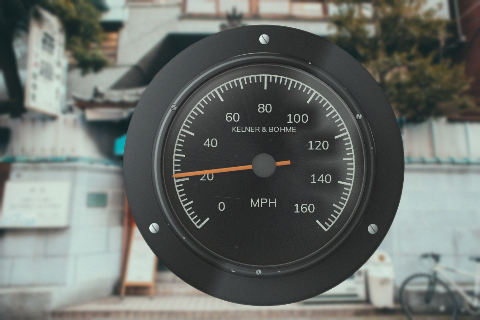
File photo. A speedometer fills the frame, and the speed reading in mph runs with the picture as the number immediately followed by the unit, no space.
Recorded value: 22mph
